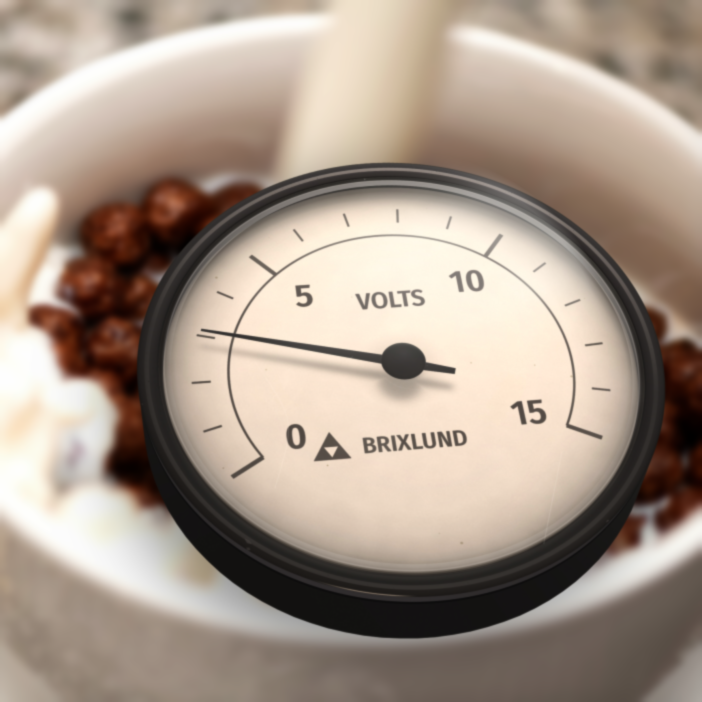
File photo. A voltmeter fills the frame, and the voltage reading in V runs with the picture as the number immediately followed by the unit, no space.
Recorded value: 3V
